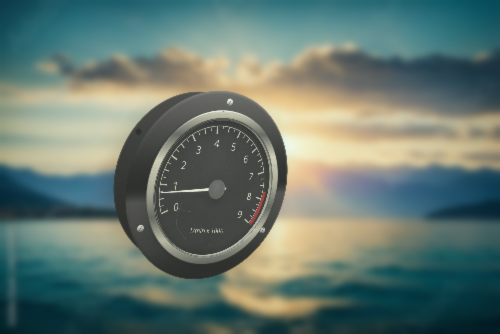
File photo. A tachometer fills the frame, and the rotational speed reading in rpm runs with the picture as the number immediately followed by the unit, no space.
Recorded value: 750rpm
